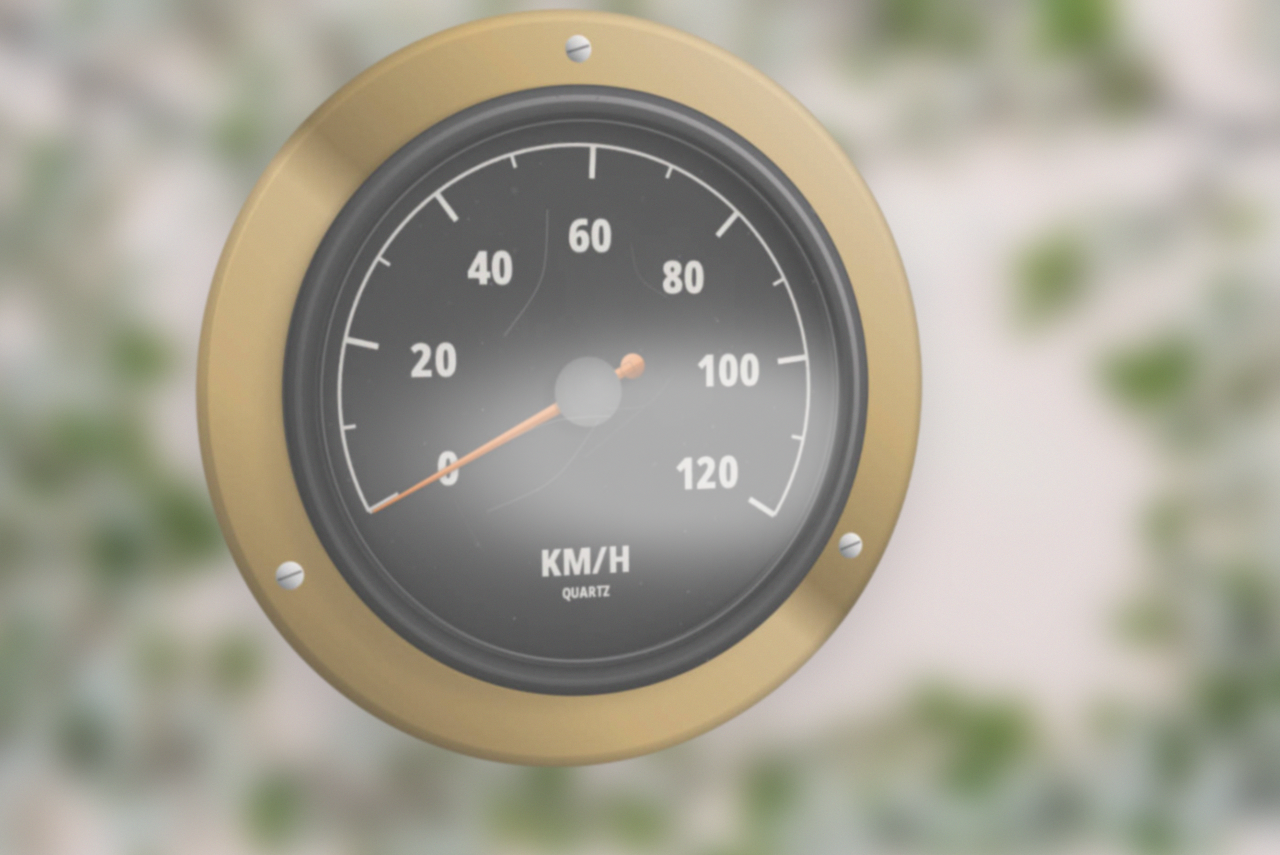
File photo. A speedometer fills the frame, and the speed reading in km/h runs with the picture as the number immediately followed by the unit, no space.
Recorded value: 0km/h
